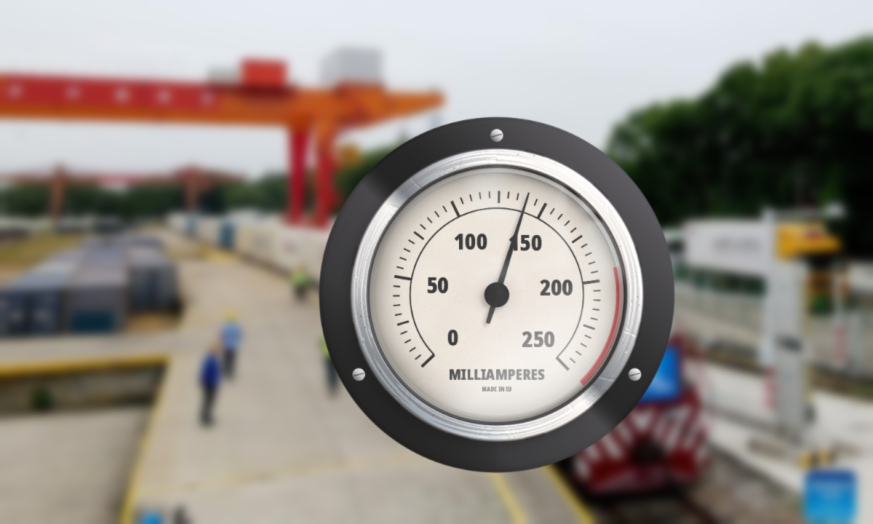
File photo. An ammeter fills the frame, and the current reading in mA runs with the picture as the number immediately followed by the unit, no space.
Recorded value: 140mA
